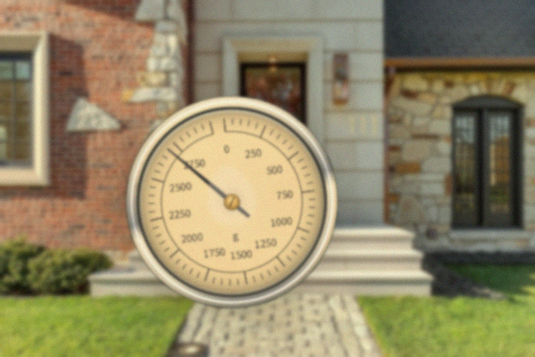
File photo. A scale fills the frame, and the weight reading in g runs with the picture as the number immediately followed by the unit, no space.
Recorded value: 2700g
